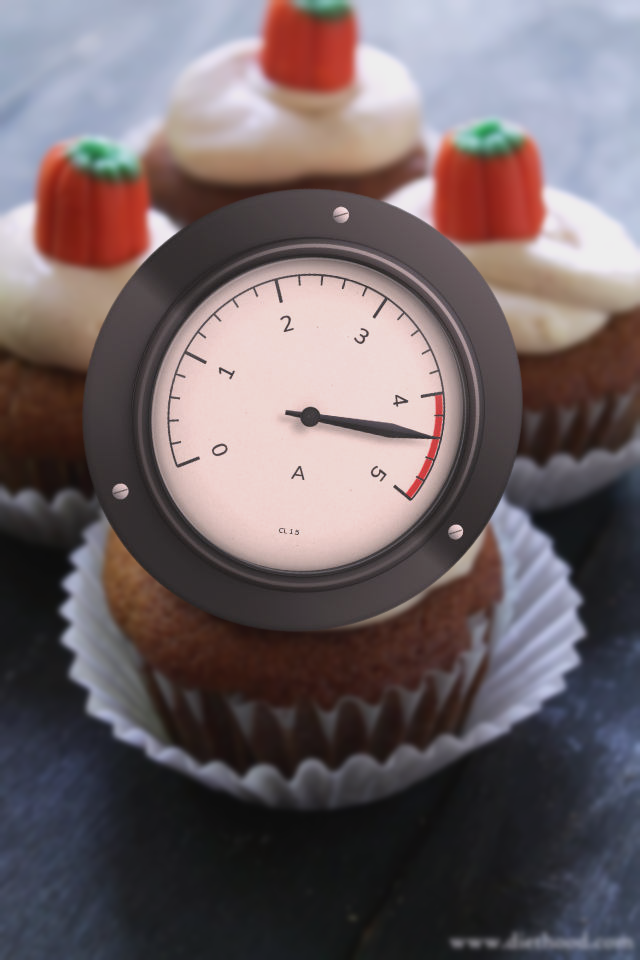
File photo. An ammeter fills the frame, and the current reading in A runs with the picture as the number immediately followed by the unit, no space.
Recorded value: 4.4A
